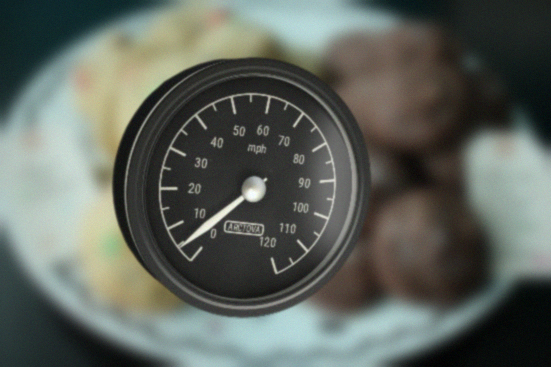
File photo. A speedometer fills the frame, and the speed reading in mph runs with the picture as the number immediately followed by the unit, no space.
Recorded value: 5mph
